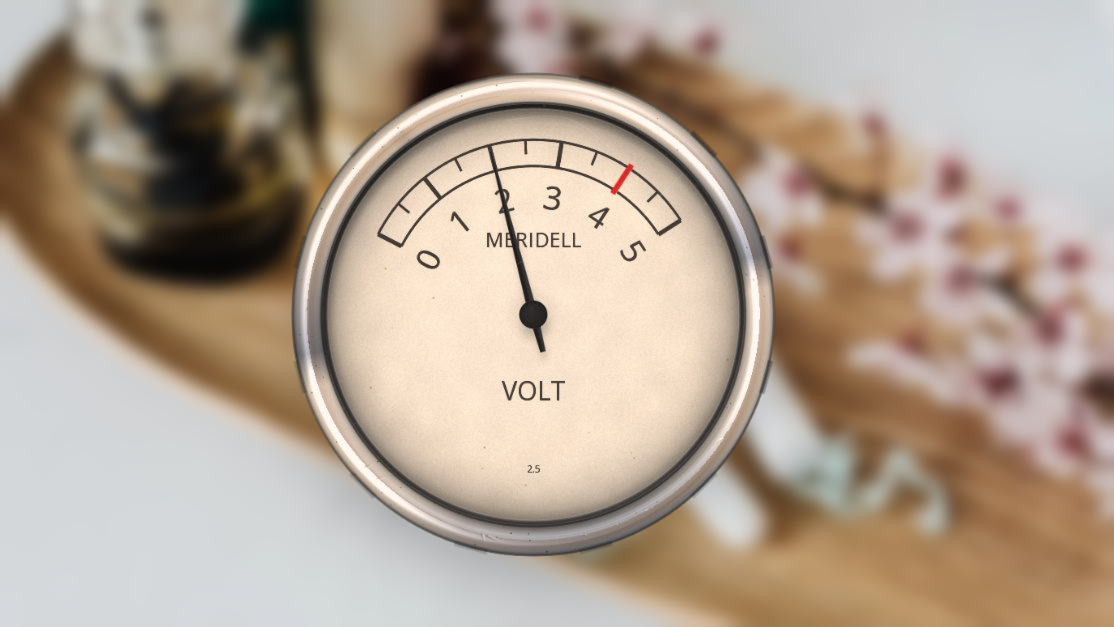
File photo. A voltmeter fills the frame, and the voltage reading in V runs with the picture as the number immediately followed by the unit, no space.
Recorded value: 2V
